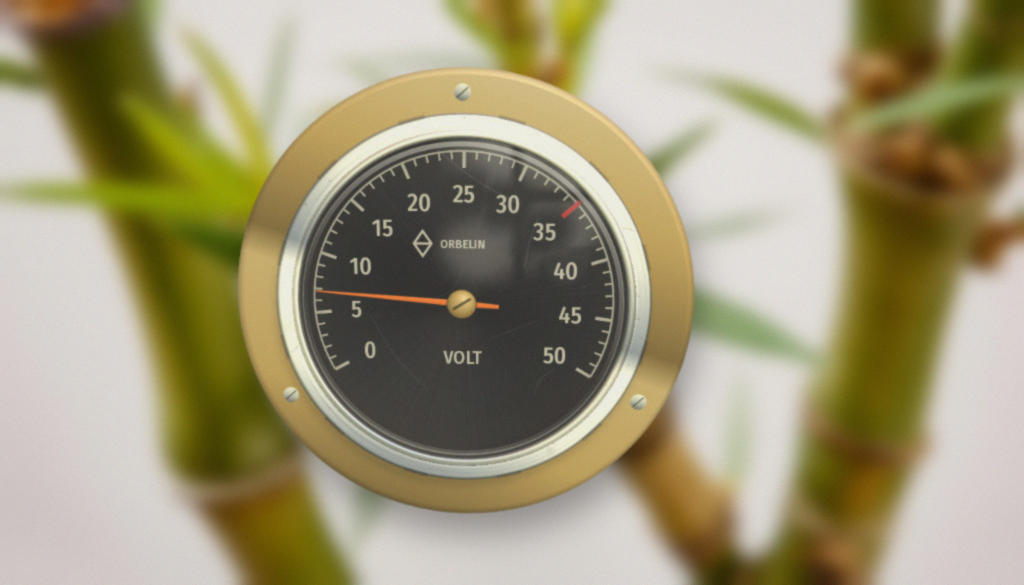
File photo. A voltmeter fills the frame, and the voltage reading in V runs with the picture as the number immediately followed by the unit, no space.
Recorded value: 7V
